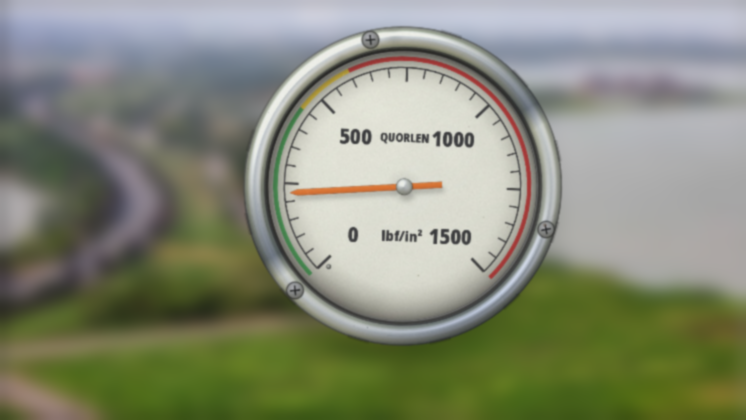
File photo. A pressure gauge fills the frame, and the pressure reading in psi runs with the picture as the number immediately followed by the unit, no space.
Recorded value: 225psi
